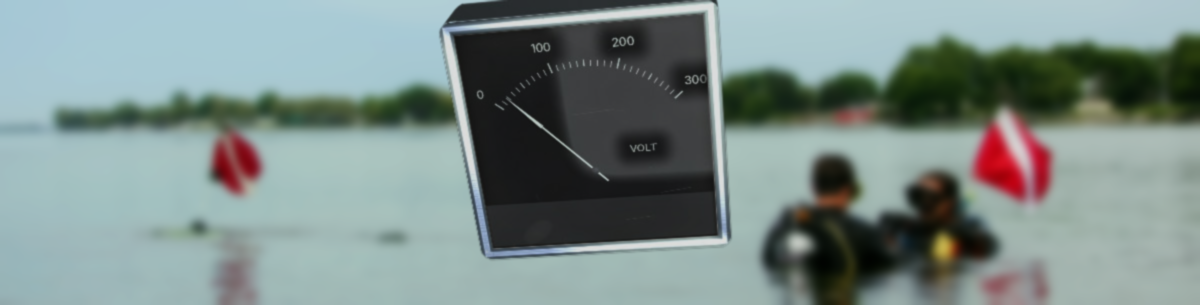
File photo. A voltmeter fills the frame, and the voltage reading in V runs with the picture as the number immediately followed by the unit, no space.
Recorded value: 20V
